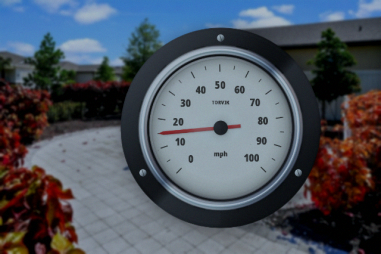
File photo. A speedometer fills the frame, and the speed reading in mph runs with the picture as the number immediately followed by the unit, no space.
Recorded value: 15mph
